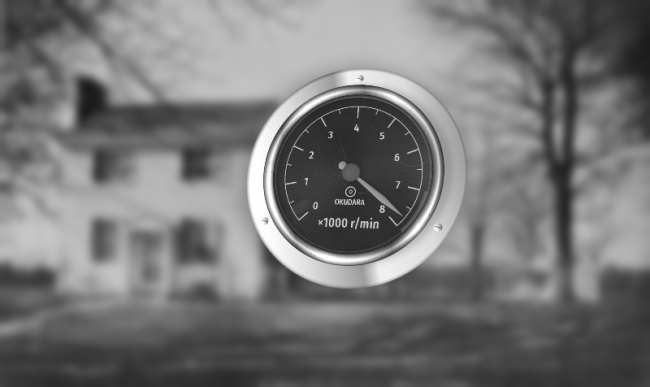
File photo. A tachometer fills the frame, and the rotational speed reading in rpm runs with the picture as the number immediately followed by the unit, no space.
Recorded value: 7750rpm
